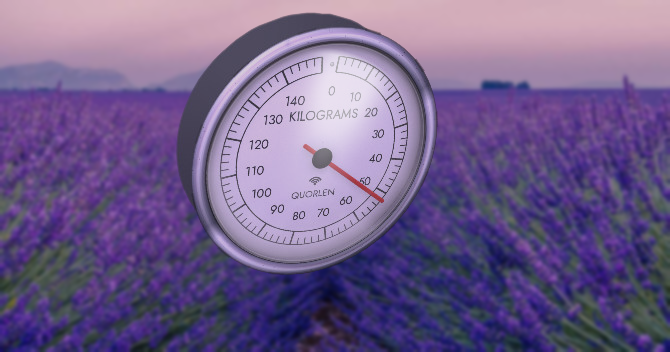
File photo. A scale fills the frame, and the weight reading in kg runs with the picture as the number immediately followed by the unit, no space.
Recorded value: 52kg
